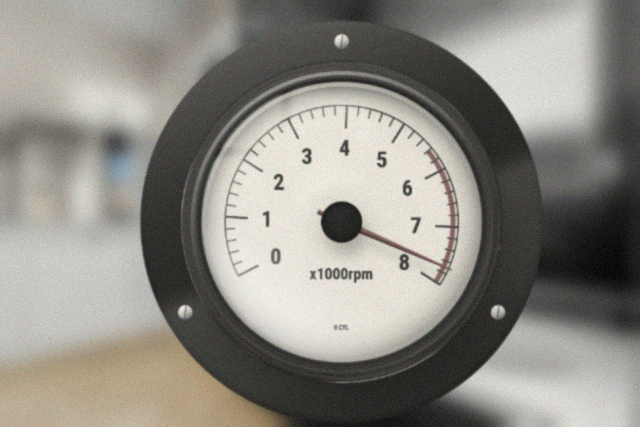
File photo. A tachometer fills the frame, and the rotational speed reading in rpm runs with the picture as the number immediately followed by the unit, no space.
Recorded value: 7700rpm
